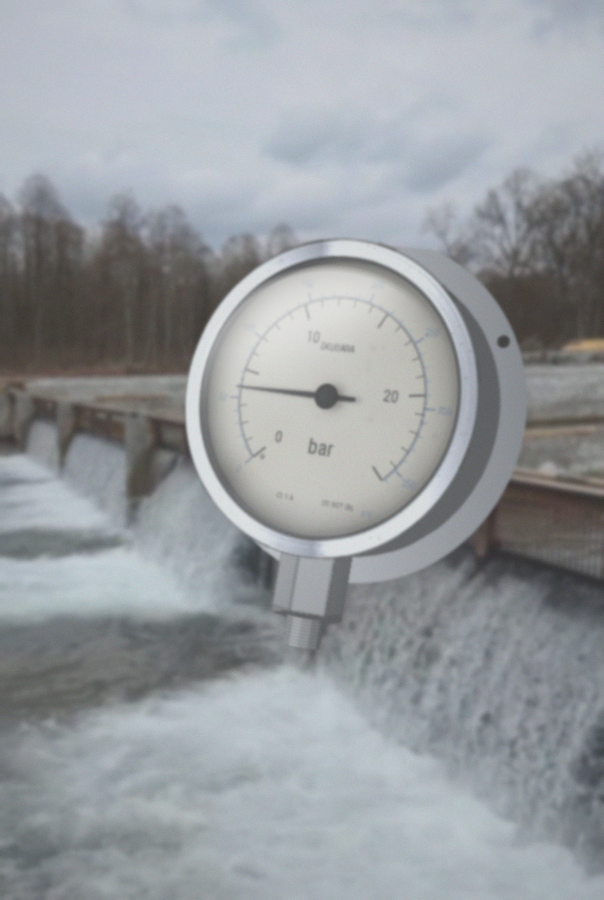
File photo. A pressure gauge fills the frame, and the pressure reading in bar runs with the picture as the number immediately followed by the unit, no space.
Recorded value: 4bar
